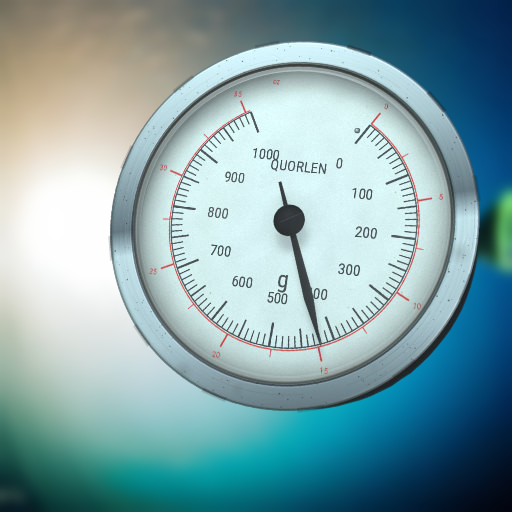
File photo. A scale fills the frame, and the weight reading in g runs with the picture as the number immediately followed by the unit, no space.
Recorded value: 420g
